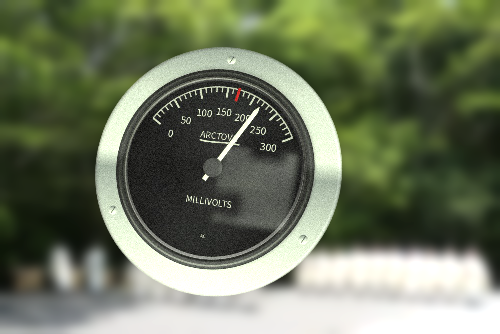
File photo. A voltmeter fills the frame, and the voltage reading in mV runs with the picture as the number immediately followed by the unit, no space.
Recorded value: 220mV
